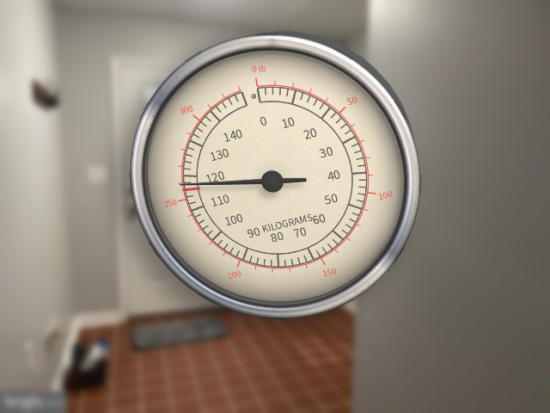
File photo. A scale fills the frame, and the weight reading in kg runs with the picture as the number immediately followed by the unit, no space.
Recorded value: 118kg
